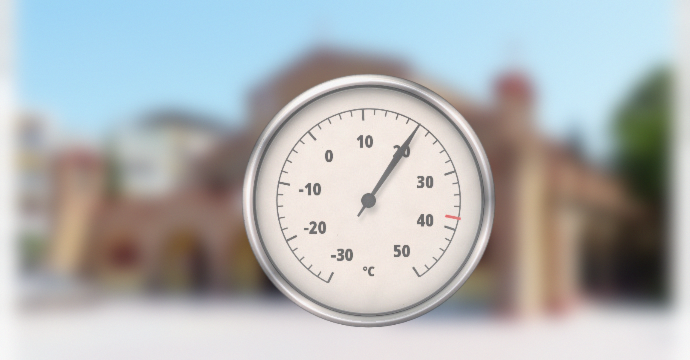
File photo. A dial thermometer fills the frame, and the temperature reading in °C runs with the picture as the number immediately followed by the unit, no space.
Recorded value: 20°C
